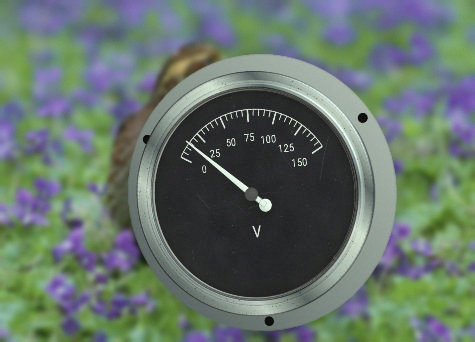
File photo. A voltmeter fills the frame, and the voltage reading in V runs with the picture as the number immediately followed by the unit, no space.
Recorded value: 15V
